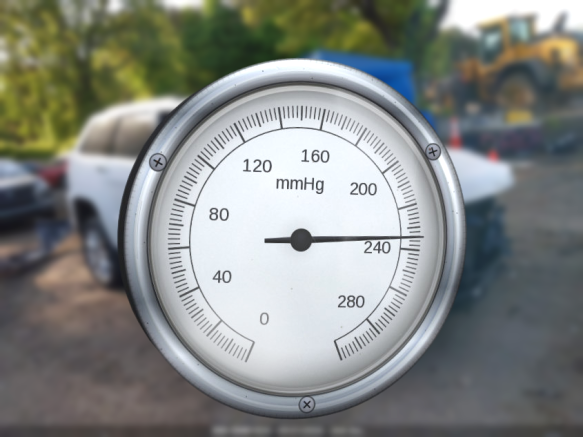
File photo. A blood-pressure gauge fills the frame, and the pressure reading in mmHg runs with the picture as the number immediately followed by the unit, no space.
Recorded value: 234mmHg
